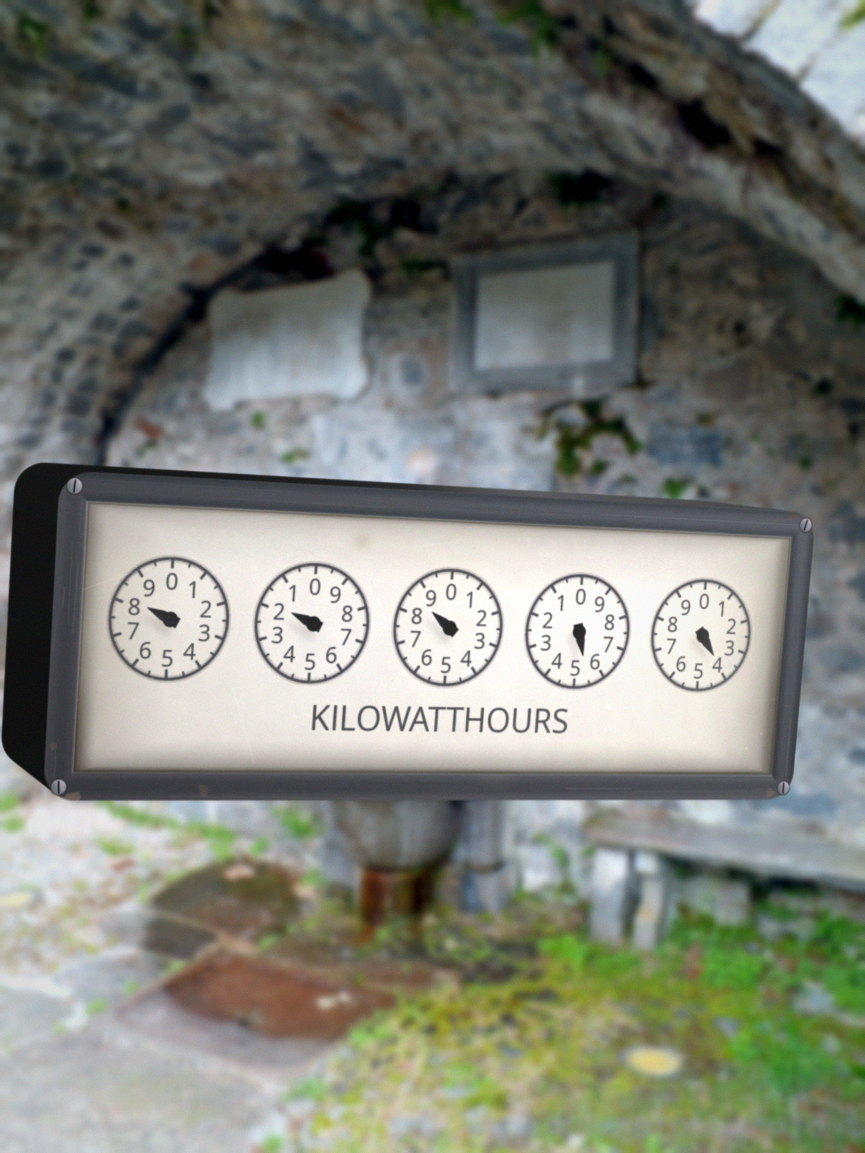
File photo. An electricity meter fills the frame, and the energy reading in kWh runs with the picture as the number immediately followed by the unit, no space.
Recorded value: 81854kWh
